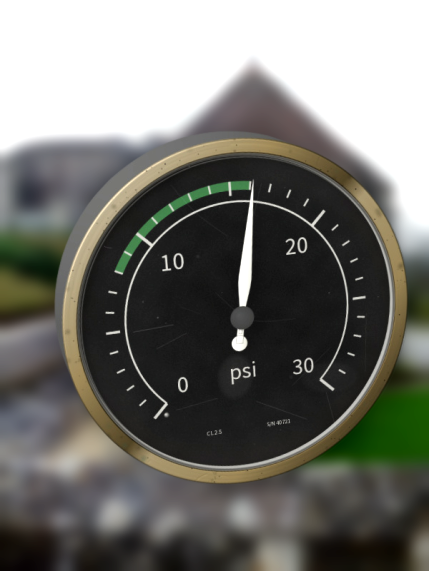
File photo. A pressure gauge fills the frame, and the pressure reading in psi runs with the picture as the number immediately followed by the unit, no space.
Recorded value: 16psi
